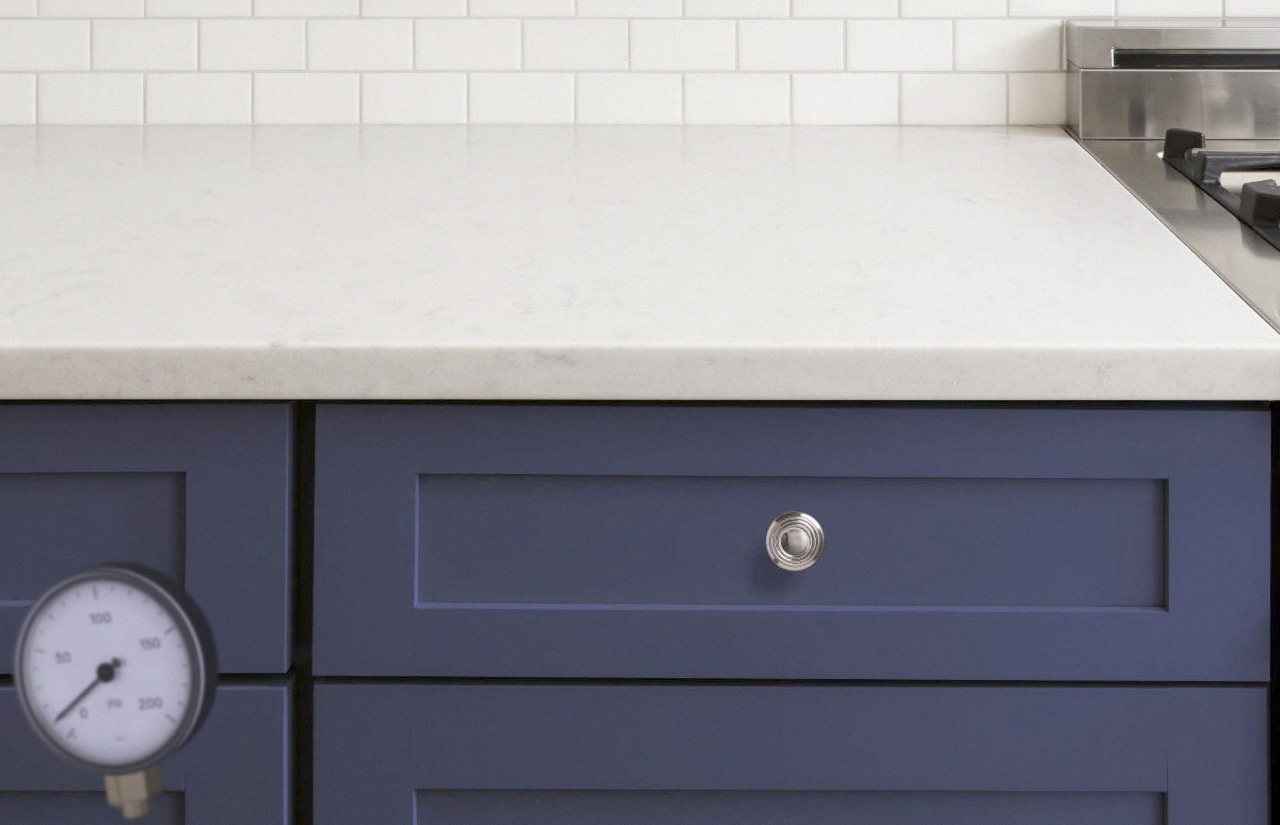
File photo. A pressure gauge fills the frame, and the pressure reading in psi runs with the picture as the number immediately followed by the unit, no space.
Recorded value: 10psi
